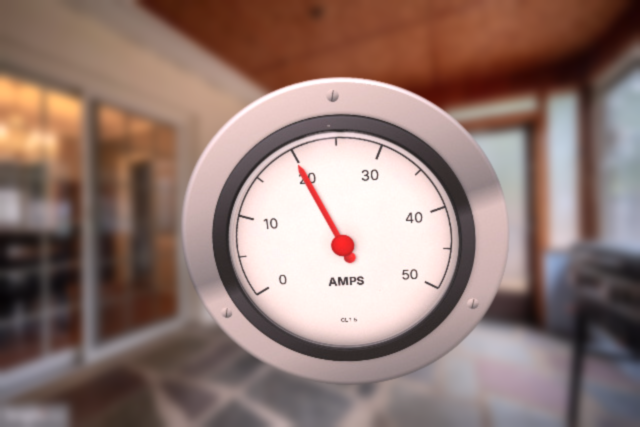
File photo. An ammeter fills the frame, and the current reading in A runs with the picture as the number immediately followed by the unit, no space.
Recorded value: 20A
